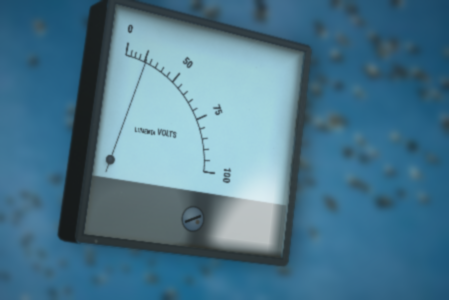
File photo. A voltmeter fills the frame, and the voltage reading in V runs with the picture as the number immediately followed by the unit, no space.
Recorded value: 25V
